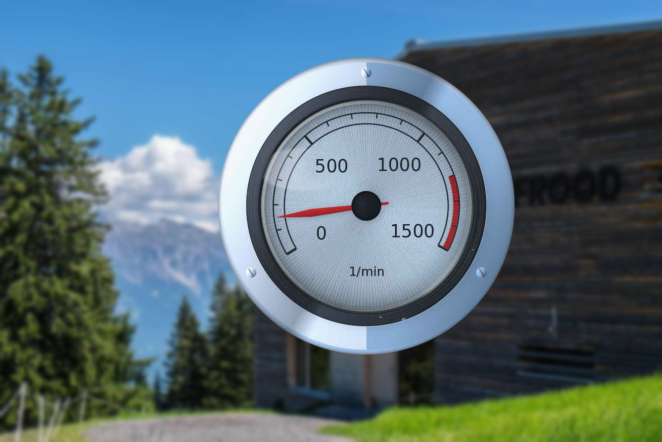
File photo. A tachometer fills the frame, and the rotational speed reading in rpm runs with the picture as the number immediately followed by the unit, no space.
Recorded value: 150rpm
